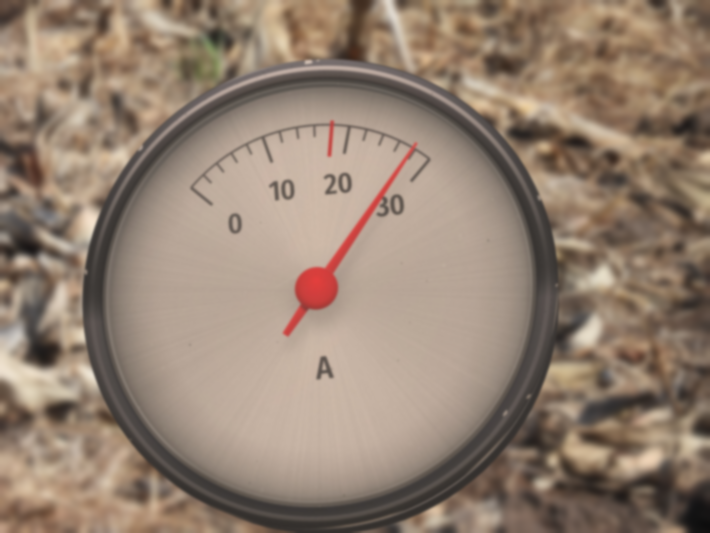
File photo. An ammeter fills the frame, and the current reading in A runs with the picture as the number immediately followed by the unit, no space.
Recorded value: 28A
